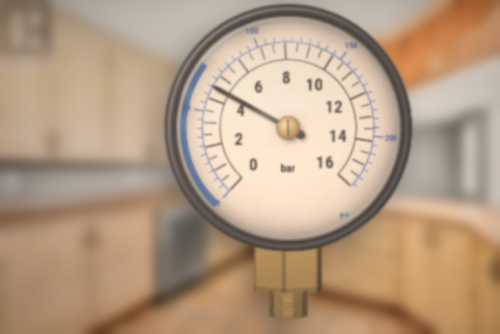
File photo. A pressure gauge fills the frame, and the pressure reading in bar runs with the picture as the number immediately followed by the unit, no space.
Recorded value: 4.5bar
